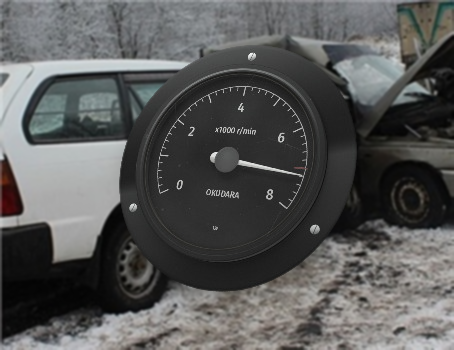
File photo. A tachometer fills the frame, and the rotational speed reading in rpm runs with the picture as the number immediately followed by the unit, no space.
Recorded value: 7200rpm
